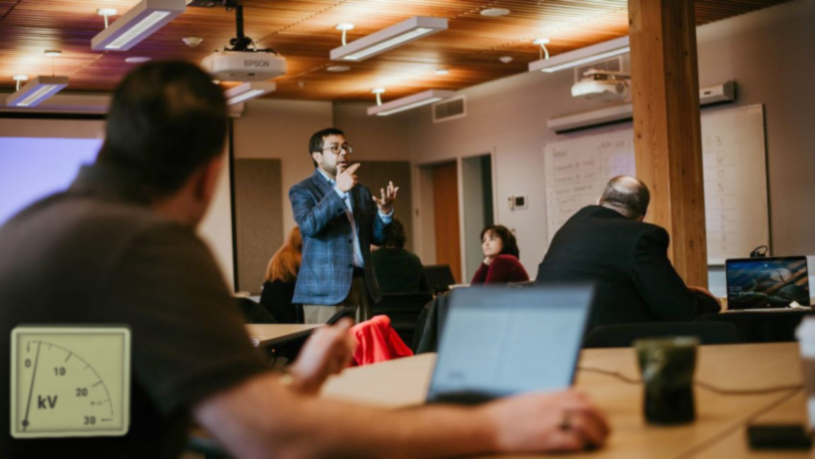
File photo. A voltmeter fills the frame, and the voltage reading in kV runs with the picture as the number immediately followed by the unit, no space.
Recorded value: 2.5kV
